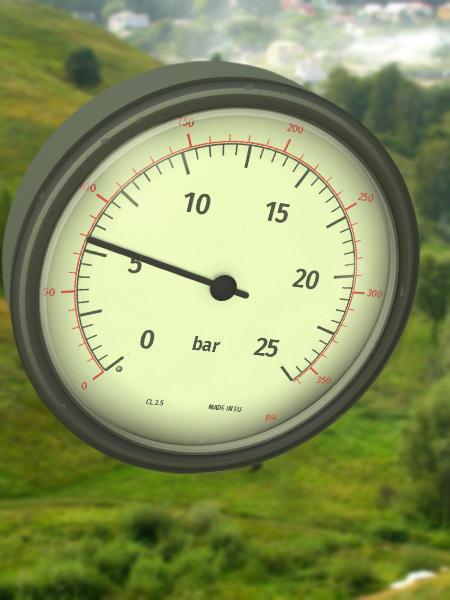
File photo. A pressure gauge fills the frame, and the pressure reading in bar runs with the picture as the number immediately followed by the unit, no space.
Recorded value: 5.5bar
